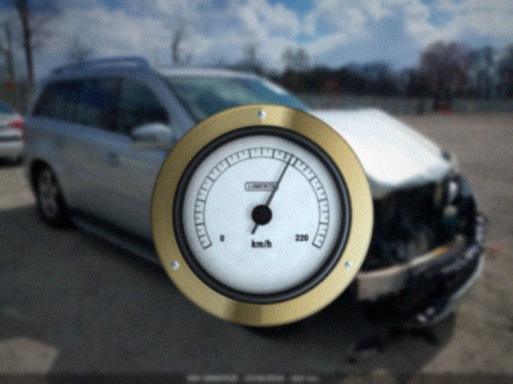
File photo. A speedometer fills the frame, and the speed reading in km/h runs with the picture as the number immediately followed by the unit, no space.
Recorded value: 135km/h
